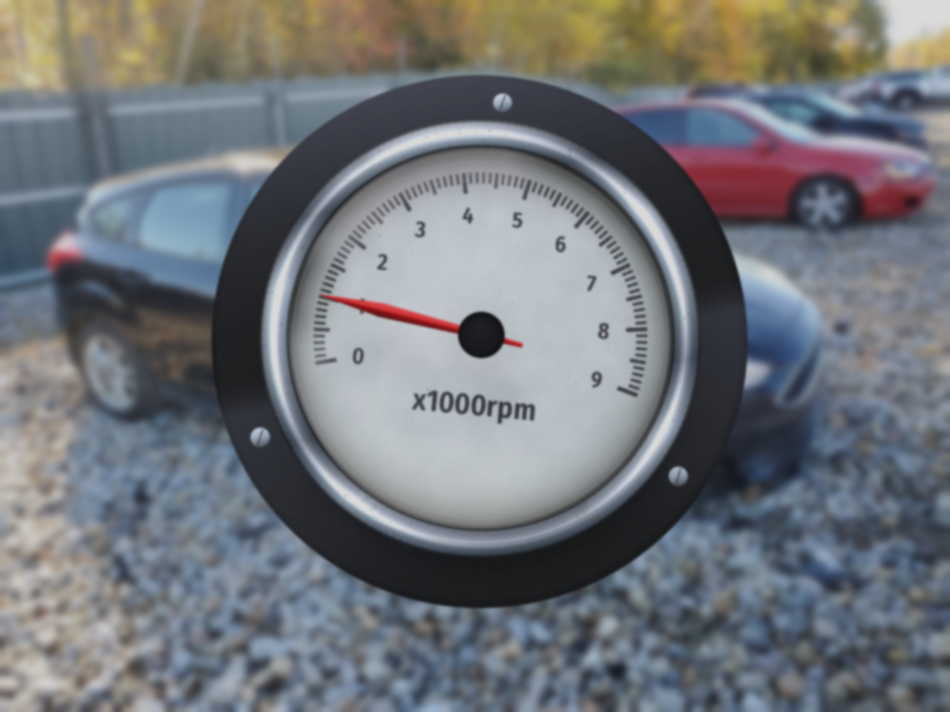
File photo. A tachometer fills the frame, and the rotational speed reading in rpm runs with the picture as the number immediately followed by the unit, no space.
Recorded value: 1000rpm
